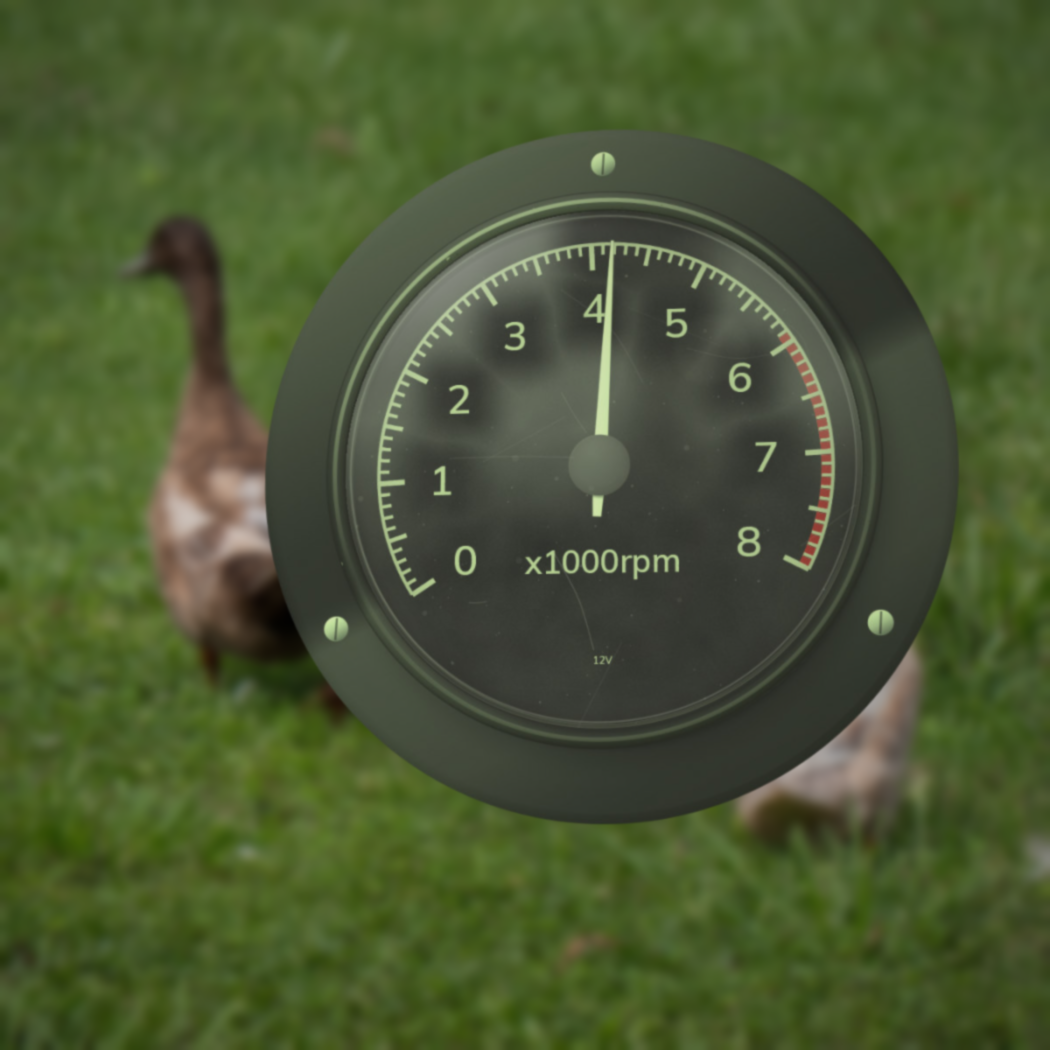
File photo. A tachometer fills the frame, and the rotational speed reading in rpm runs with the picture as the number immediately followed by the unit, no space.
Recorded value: 4200rpm
